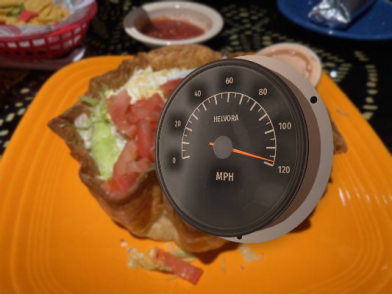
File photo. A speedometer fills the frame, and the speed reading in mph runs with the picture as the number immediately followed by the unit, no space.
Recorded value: 117.5mph
